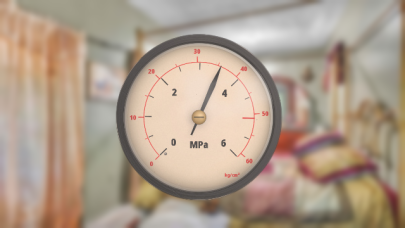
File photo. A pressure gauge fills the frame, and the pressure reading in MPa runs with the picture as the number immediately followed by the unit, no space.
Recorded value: 3.5MPa
